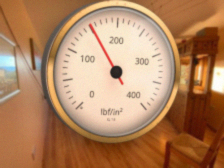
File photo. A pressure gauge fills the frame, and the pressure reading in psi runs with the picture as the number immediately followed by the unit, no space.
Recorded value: 150psi
